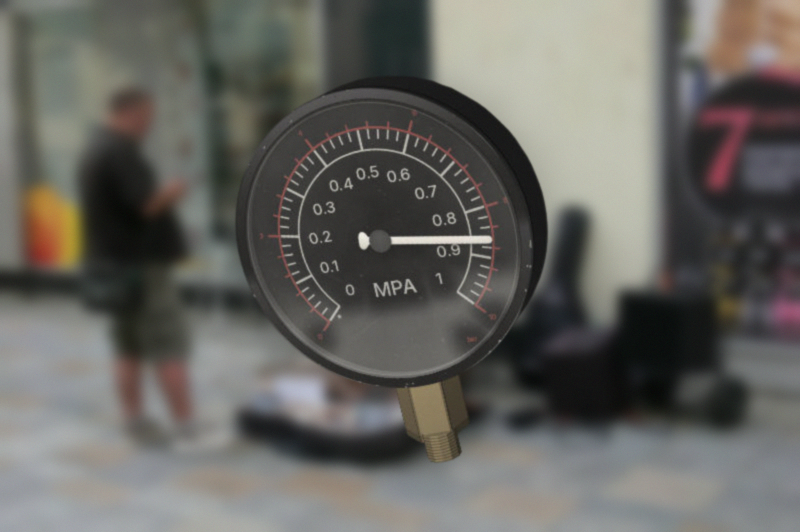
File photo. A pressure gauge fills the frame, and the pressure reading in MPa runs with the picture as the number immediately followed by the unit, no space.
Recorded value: 0.86MPa
